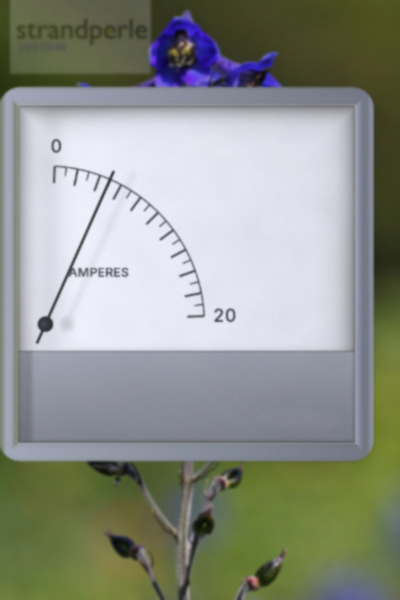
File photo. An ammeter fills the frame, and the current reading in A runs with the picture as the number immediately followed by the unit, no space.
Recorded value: 5A
